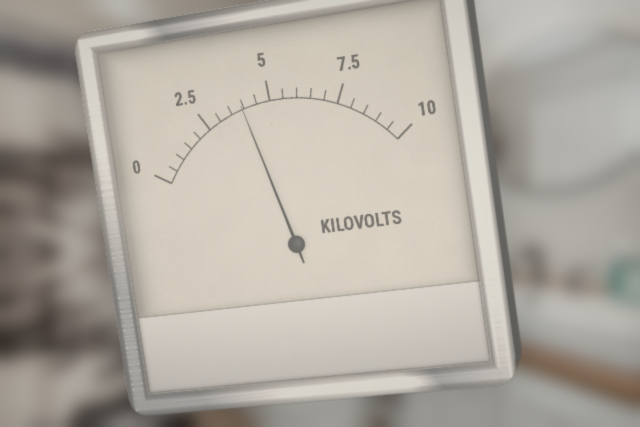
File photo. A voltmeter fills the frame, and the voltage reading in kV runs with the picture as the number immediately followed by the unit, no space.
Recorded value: 4kV
